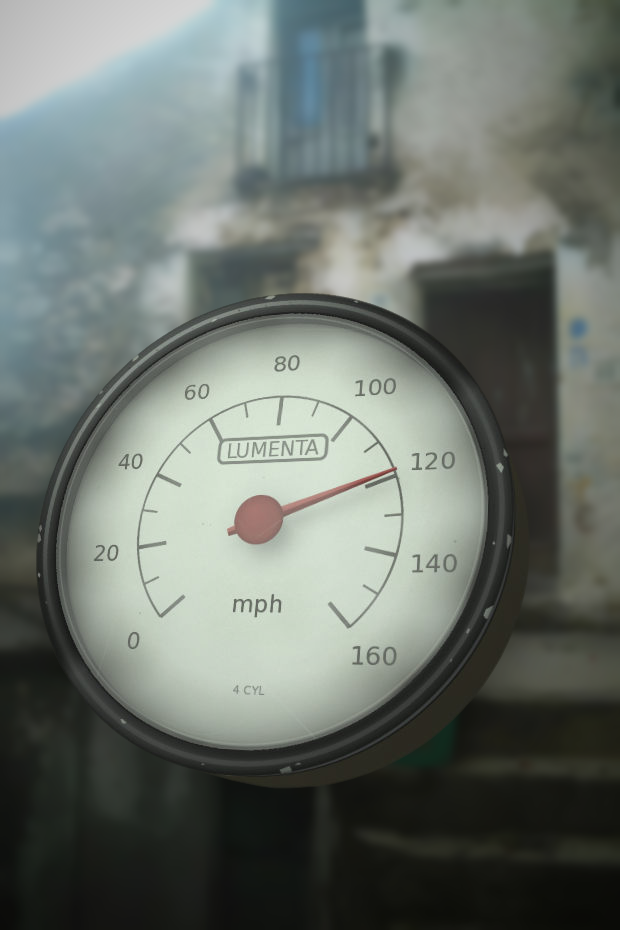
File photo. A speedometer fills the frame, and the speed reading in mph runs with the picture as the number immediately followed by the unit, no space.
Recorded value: 120mph
